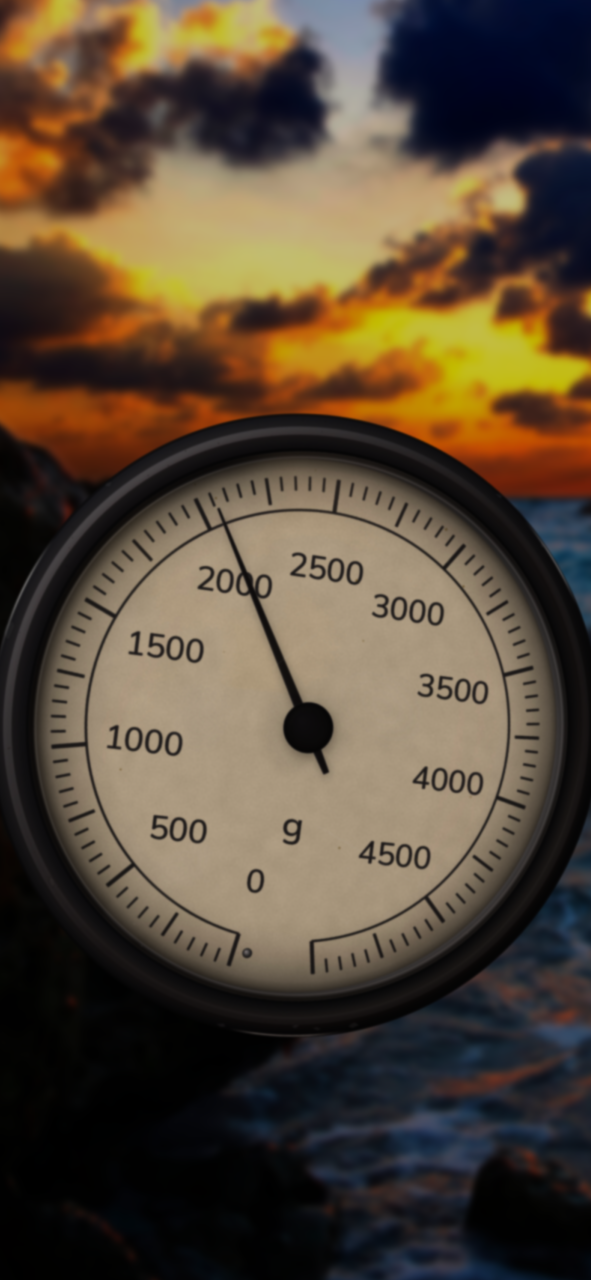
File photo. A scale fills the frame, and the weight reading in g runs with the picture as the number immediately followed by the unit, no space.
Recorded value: 2050g
